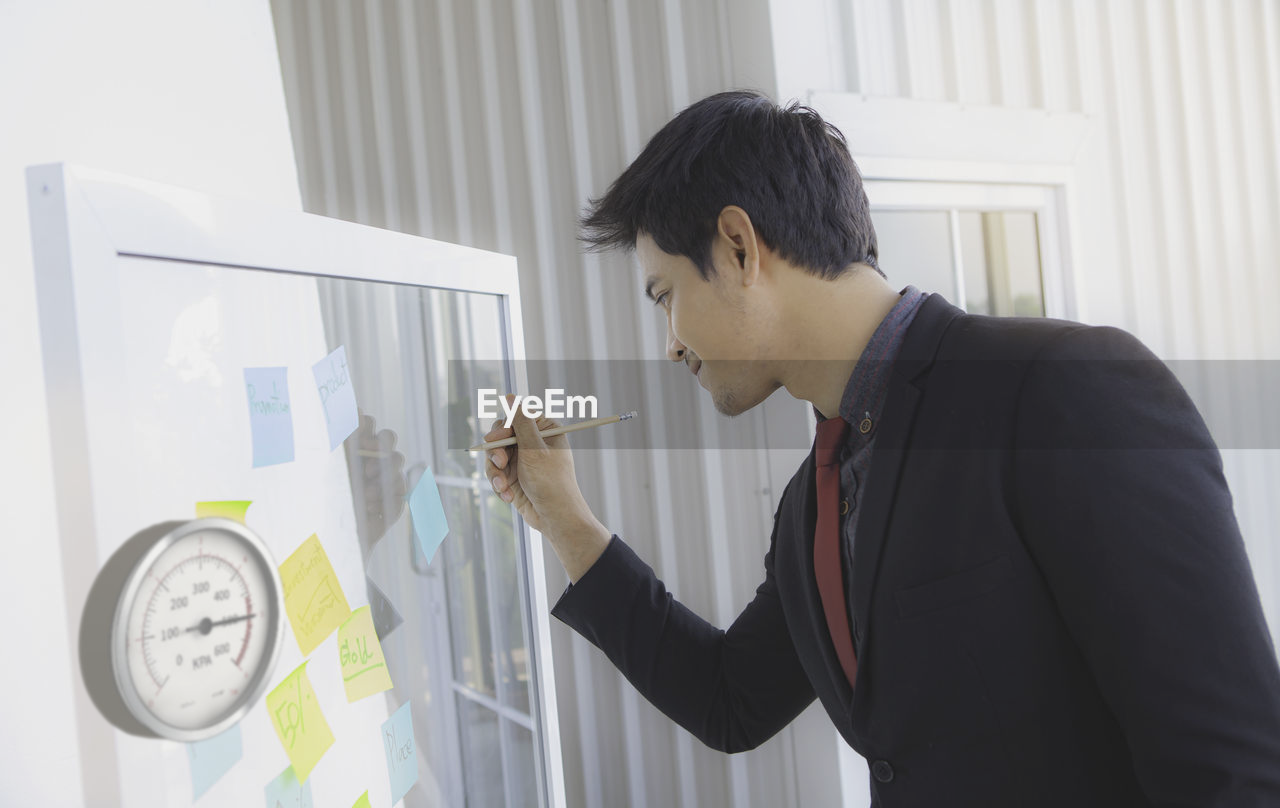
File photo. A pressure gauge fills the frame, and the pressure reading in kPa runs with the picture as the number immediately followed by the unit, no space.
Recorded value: 500kPa
